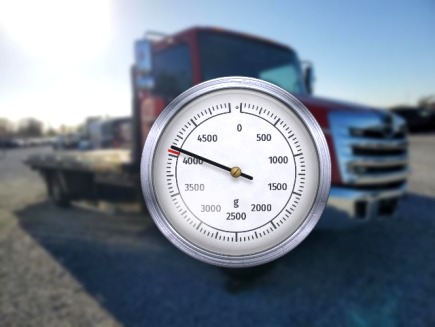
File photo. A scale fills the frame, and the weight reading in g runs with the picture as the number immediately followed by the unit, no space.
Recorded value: 4100g
